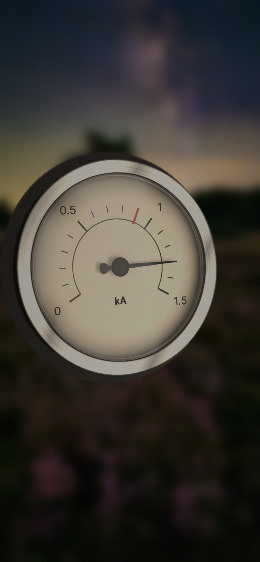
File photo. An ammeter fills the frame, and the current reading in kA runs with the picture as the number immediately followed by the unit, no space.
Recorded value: 1.3kA
